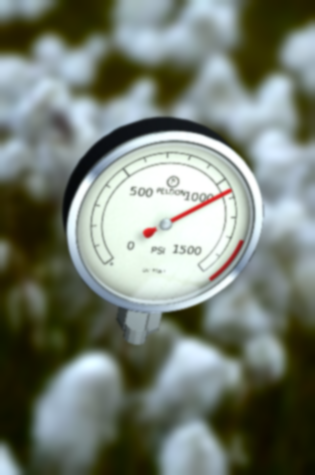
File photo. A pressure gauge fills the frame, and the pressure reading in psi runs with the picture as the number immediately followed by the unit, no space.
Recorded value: 1050psi
